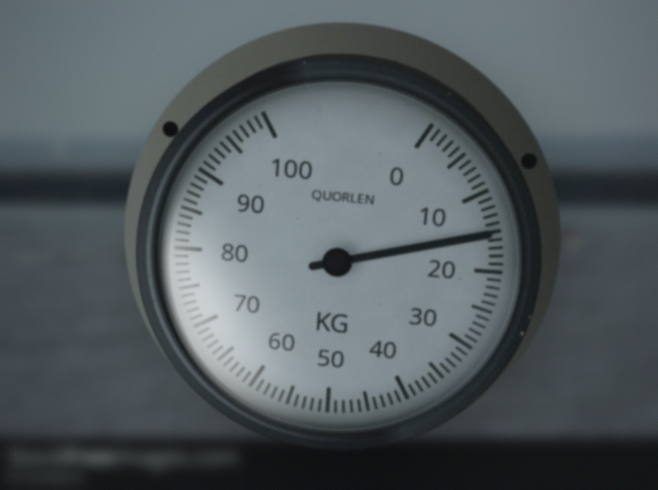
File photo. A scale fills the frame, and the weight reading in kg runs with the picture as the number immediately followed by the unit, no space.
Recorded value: 15kg
